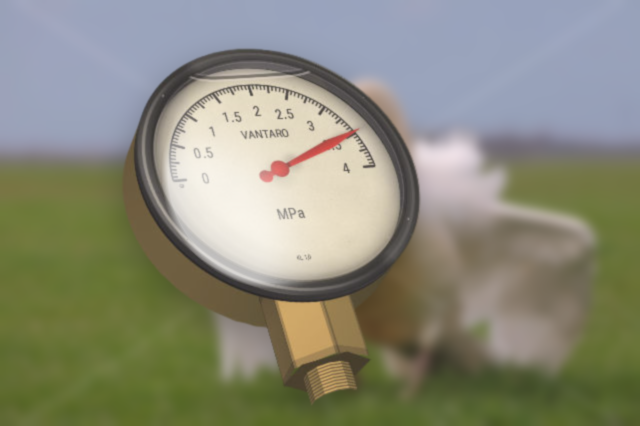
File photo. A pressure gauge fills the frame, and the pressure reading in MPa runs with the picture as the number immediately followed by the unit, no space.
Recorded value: 3.5MPa
